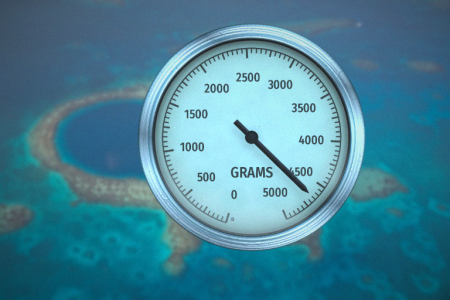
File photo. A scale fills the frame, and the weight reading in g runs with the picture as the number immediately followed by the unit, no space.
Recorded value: 4650g
